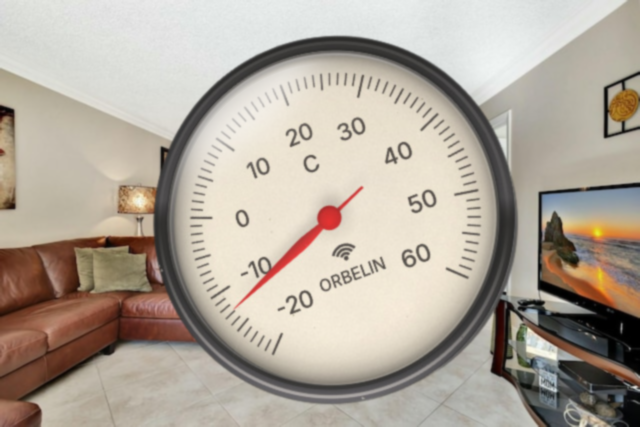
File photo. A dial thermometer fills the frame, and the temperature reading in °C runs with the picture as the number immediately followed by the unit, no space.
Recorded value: -13°C
